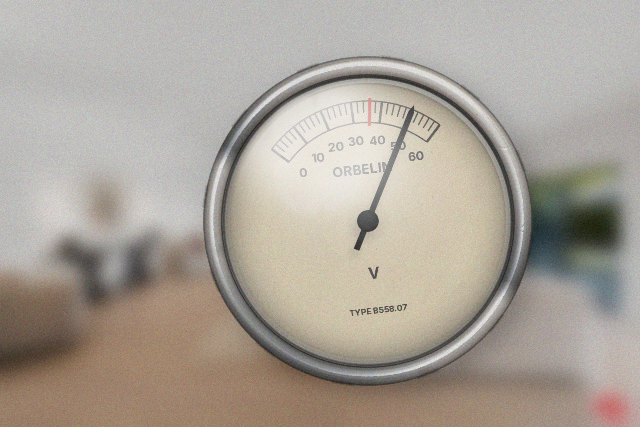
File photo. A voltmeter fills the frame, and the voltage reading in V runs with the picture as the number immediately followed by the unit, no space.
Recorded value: 50V
